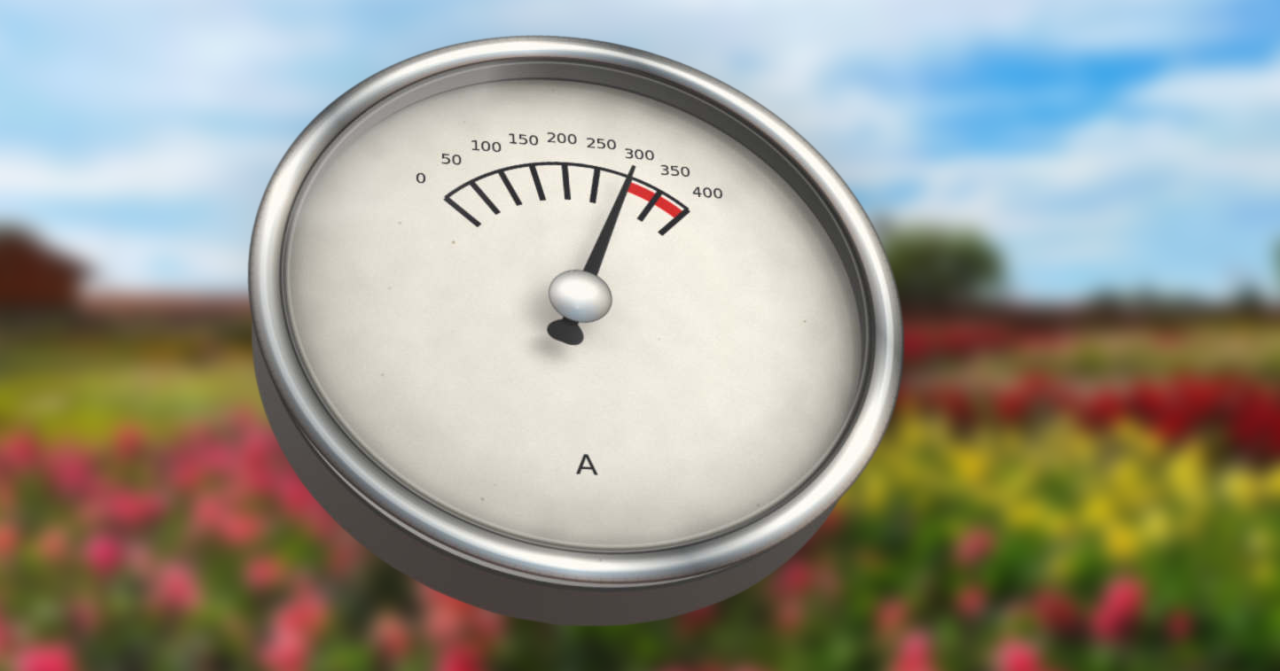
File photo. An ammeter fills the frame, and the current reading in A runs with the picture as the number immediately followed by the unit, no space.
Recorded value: 300A
